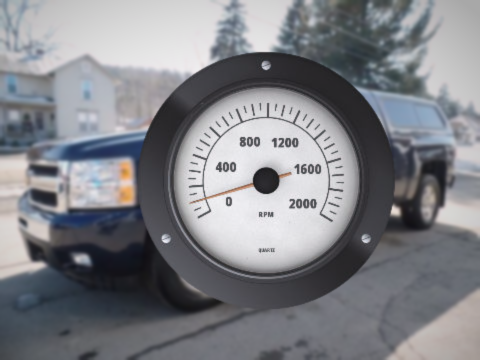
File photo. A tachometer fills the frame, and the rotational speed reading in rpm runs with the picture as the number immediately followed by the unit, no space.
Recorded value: 100rpm
